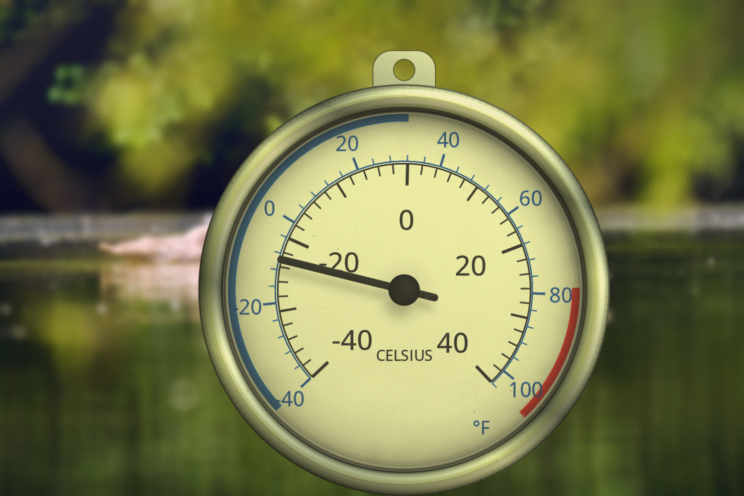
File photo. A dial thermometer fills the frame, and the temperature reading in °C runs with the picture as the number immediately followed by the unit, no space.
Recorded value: -23°C
